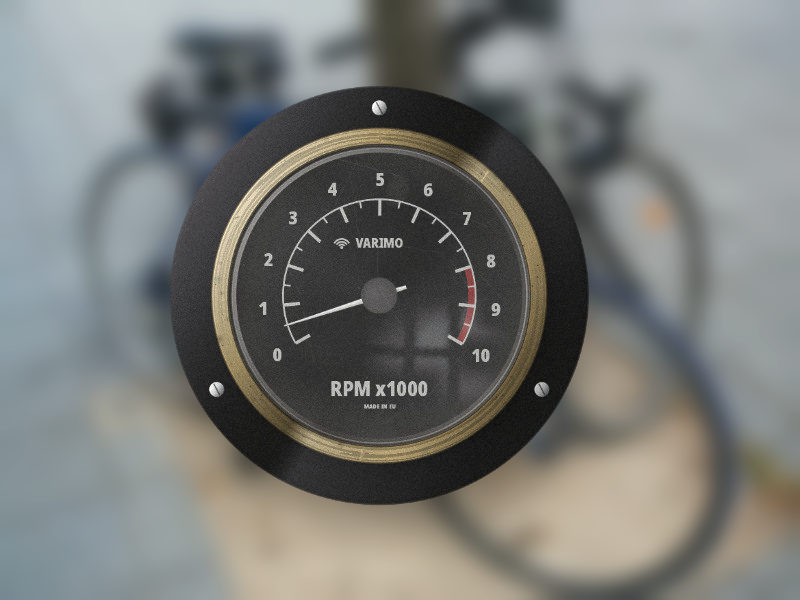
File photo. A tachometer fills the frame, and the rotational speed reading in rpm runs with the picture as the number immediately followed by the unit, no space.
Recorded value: 500rpm
